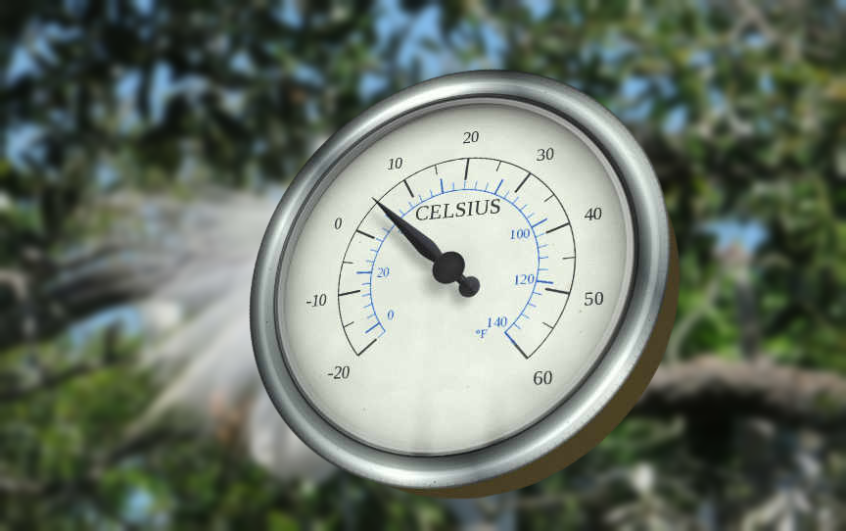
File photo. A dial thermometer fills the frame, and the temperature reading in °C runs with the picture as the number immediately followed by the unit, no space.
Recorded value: 5°C
